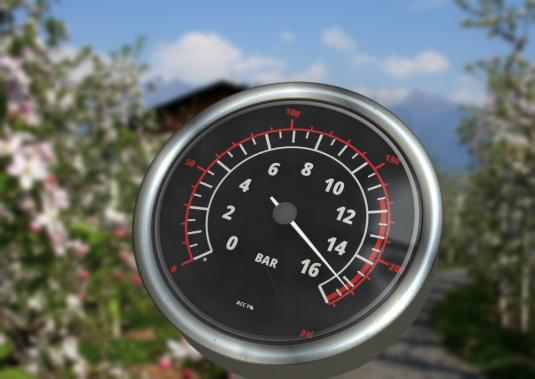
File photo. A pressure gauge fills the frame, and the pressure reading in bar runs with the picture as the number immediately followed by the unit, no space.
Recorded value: 15.25bar
